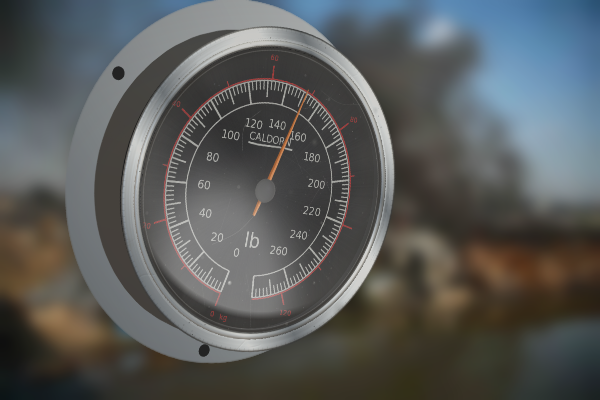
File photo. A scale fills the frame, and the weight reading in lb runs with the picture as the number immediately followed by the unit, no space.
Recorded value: 150lb
